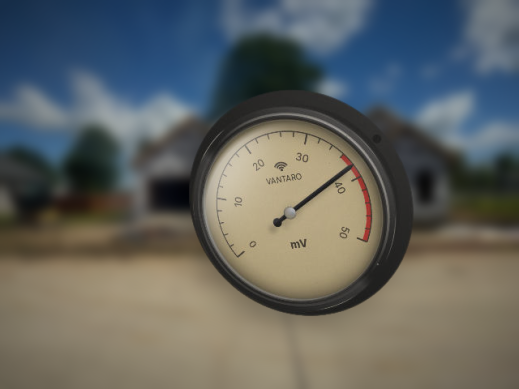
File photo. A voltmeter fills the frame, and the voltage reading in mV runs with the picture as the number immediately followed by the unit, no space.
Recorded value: 38mV
